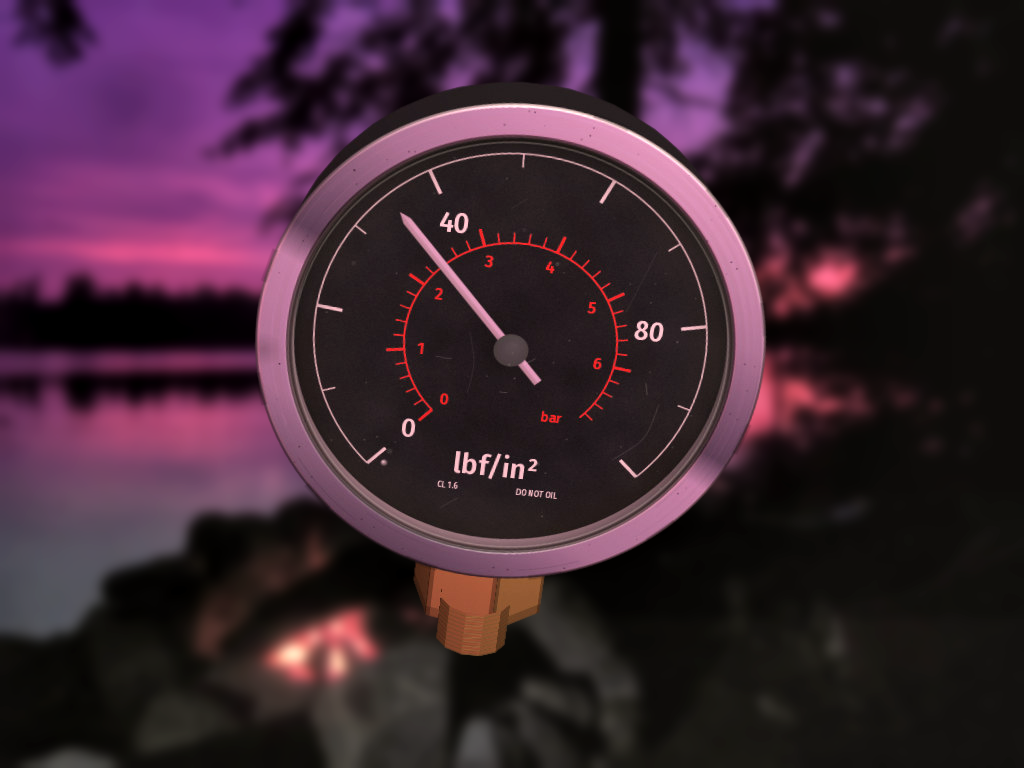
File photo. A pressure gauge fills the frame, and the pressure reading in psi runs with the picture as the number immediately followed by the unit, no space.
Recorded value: 35psi
